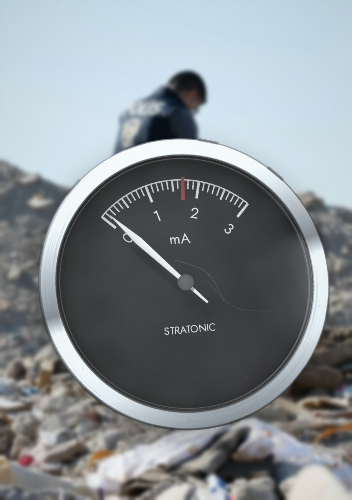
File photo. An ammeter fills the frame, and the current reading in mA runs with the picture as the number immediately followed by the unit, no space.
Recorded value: 0.1mA
